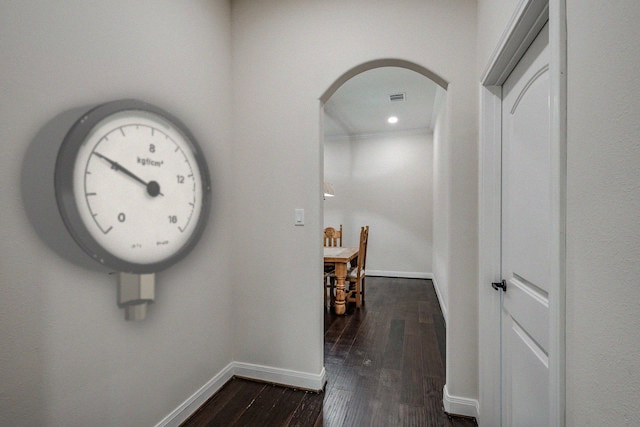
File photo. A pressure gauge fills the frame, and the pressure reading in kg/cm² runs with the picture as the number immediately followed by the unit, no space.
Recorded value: 4kg/cm²
